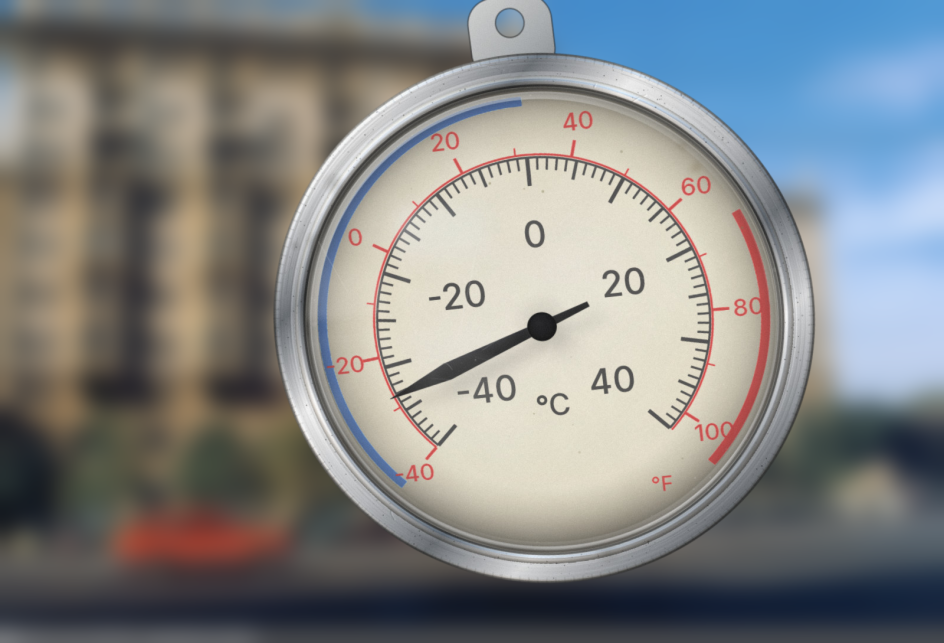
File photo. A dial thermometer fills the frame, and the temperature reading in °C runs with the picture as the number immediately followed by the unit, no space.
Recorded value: -33°C
